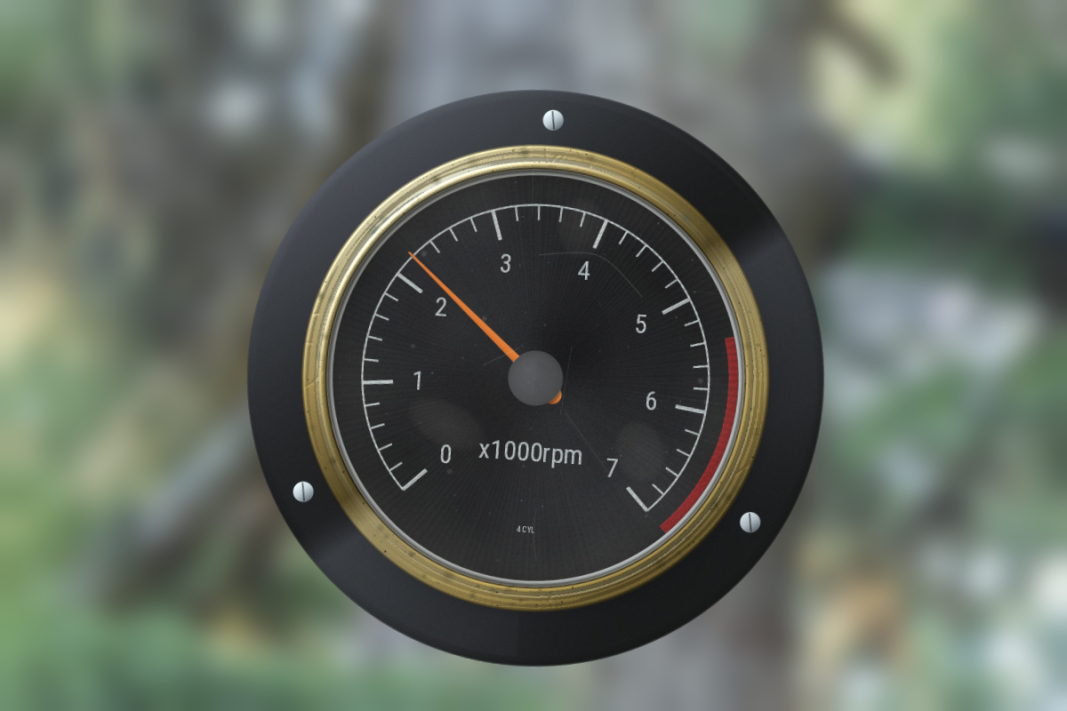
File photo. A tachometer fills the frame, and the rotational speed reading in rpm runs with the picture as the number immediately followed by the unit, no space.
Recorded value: 2200rpm
